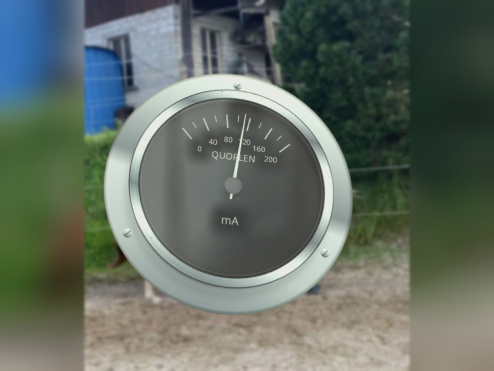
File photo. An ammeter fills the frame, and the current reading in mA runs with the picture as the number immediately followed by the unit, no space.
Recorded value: 110mA
